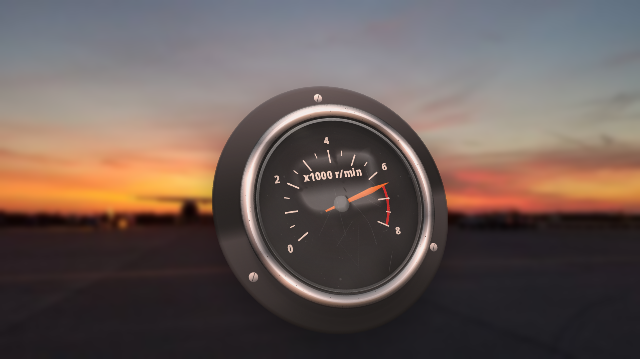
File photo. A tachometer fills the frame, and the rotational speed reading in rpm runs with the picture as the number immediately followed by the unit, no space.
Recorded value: 6500rpm
